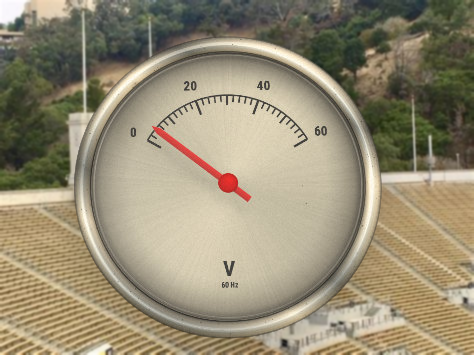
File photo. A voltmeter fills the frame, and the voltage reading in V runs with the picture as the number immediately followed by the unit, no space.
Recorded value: 4V
